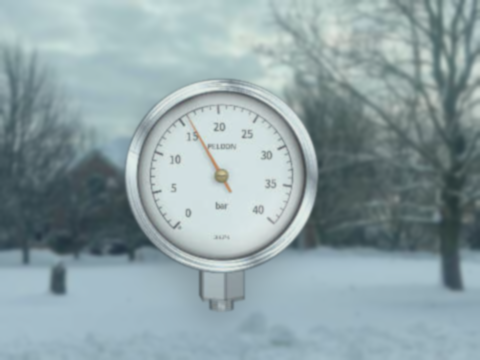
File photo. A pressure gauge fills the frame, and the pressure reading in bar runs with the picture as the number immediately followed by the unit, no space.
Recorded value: 16bar
